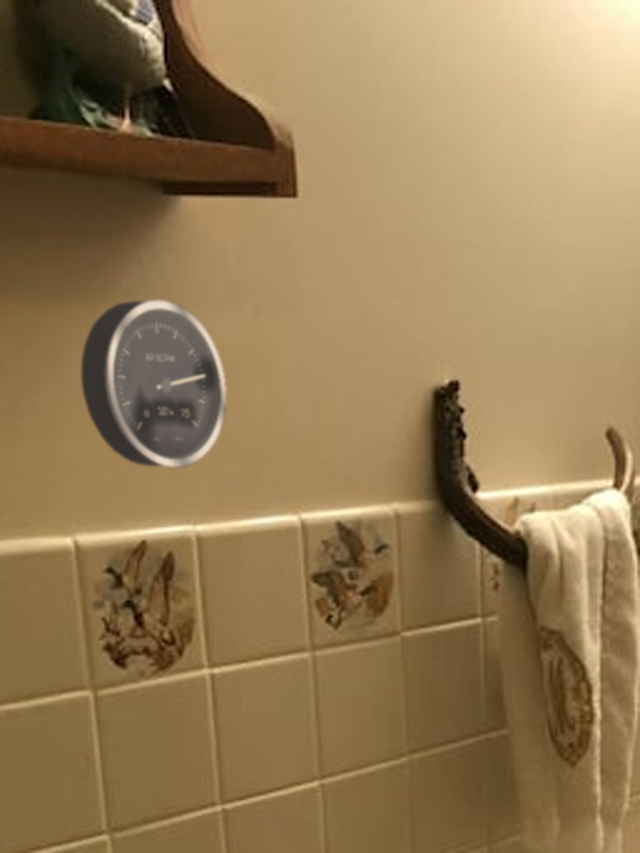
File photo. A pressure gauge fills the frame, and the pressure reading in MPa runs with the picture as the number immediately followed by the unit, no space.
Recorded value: 20MPa
